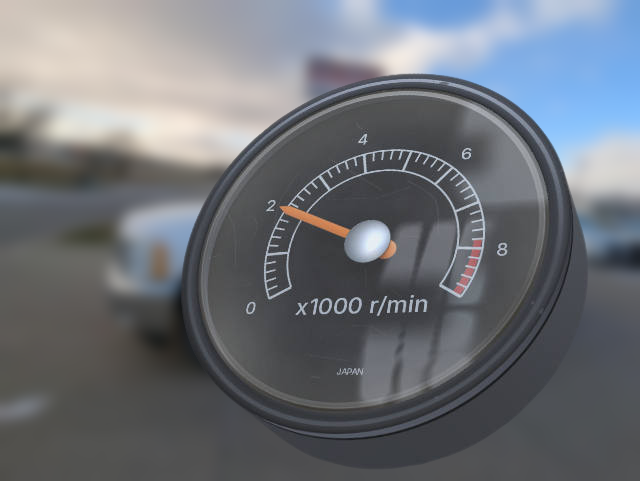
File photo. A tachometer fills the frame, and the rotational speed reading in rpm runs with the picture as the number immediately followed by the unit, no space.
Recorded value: 2000rpm
